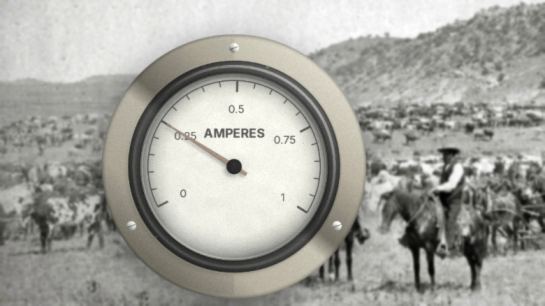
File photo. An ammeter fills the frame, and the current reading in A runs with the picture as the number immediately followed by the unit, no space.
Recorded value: 0.25A
